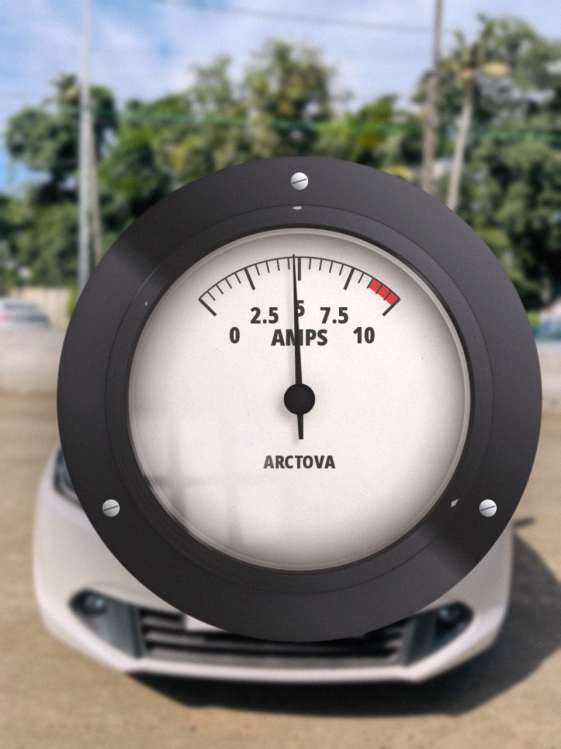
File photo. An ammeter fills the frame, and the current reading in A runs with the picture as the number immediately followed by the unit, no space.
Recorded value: 4.75A
